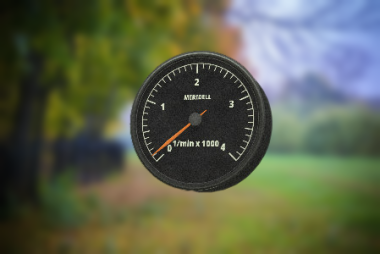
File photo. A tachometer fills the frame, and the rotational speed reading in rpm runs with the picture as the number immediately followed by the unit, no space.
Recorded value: 100rpm
